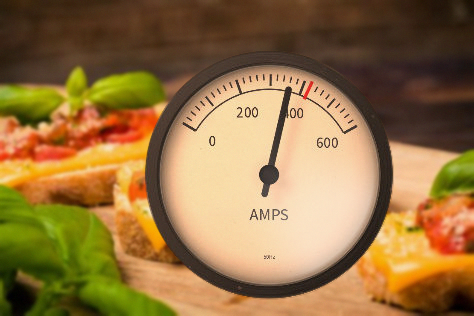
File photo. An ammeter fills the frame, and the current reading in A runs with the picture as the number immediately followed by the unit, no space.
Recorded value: 360A
